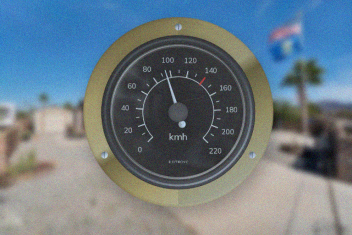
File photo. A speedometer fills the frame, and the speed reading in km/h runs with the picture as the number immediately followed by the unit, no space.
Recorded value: 95km/h
